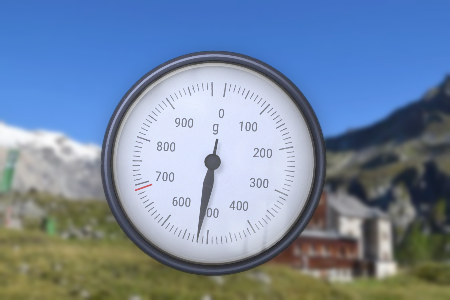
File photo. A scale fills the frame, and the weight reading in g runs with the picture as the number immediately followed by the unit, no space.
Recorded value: 520g
